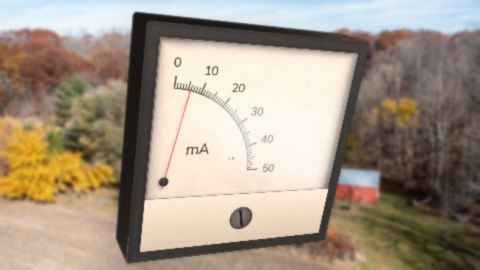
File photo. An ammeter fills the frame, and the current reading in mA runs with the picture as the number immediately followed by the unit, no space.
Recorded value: 5mA
